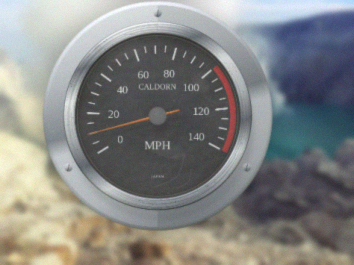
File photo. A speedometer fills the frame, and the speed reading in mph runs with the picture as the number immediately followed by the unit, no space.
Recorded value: 10mph
